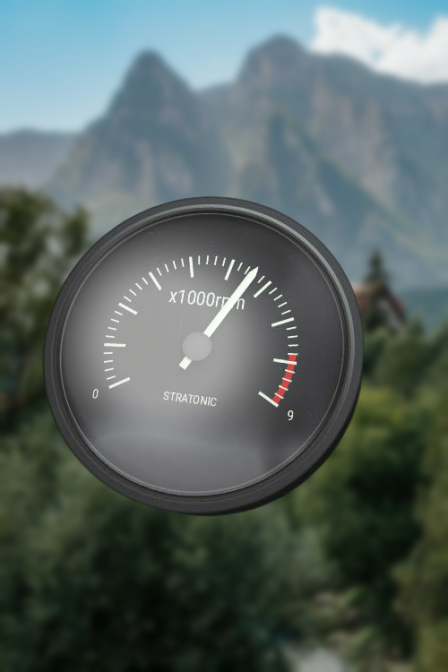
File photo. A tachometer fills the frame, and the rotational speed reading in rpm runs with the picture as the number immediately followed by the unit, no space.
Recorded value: 5600rpm
